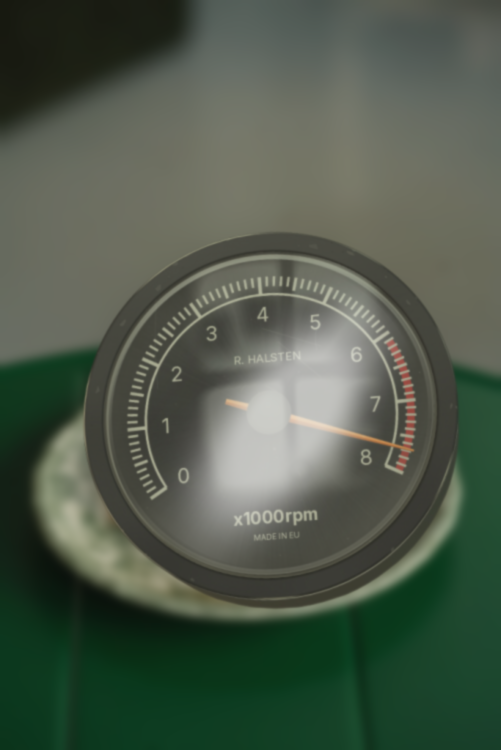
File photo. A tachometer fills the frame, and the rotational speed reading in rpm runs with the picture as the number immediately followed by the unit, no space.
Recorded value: 7700rpm
